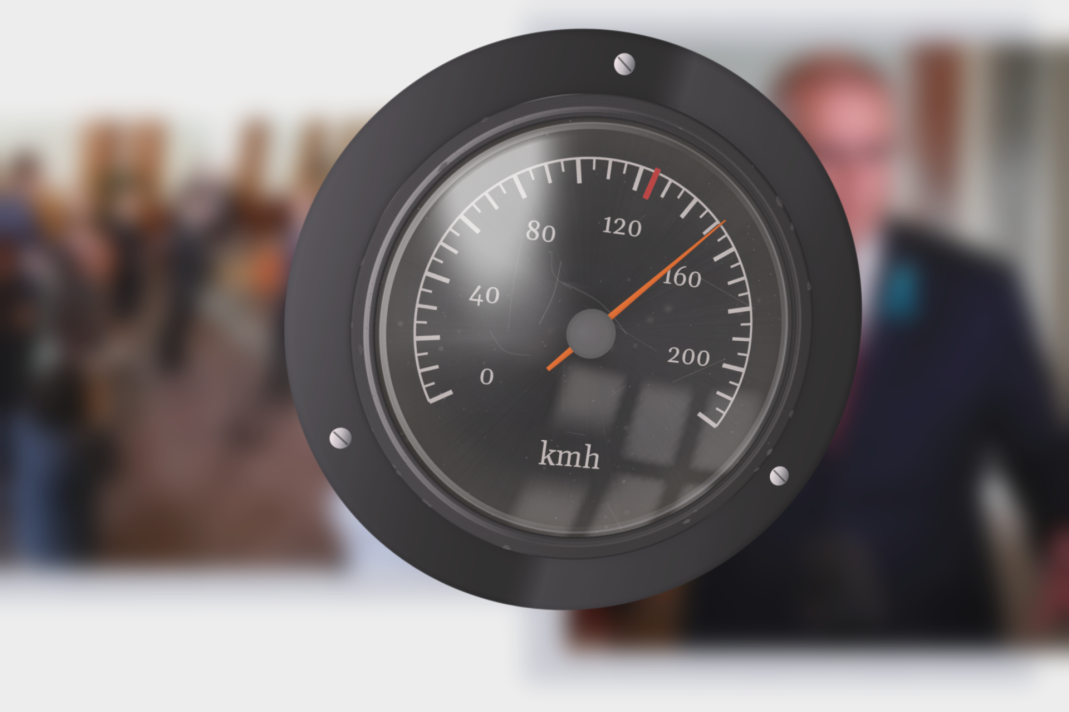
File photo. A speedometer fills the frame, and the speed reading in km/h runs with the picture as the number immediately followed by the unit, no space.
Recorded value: 150km/h
